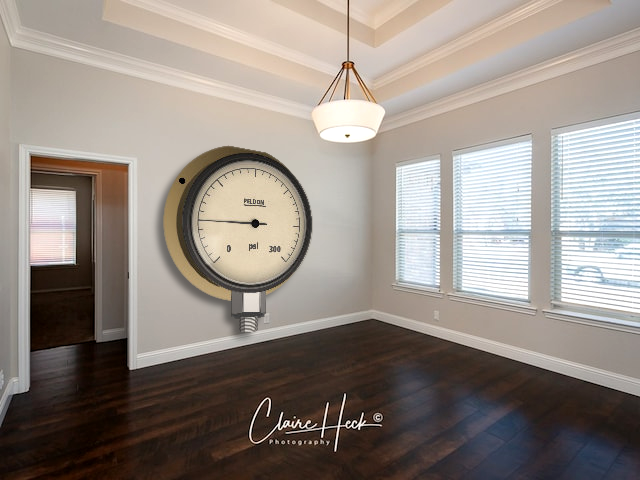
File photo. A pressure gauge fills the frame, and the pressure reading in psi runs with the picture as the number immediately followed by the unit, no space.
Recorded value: 50psi
